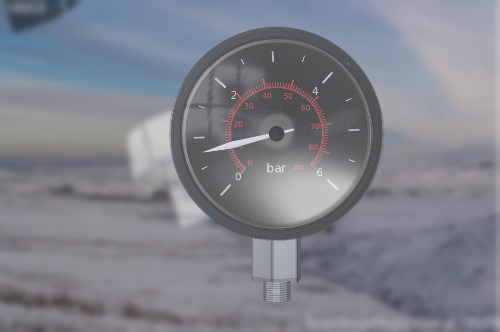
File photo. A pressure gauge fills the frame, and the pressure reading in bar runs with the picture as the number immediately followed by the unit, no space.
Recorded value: 0.75bar
